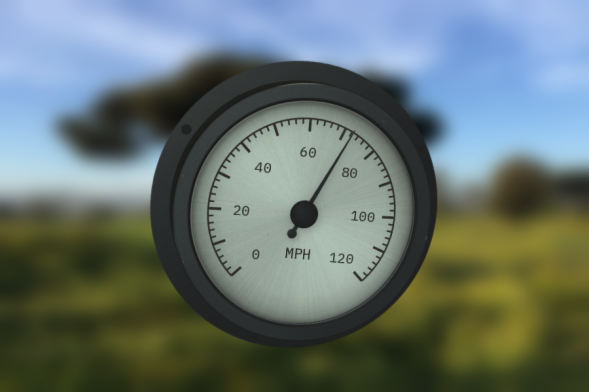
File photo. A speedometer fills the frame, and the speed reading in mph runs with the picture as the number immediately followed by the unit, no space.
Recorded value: 72mph
